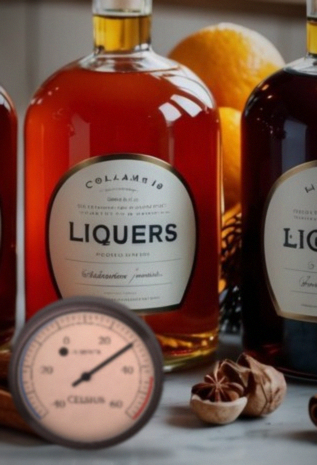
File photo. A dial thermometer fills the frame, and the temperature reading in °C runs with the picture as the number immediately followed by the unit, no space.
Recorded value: 30°C
